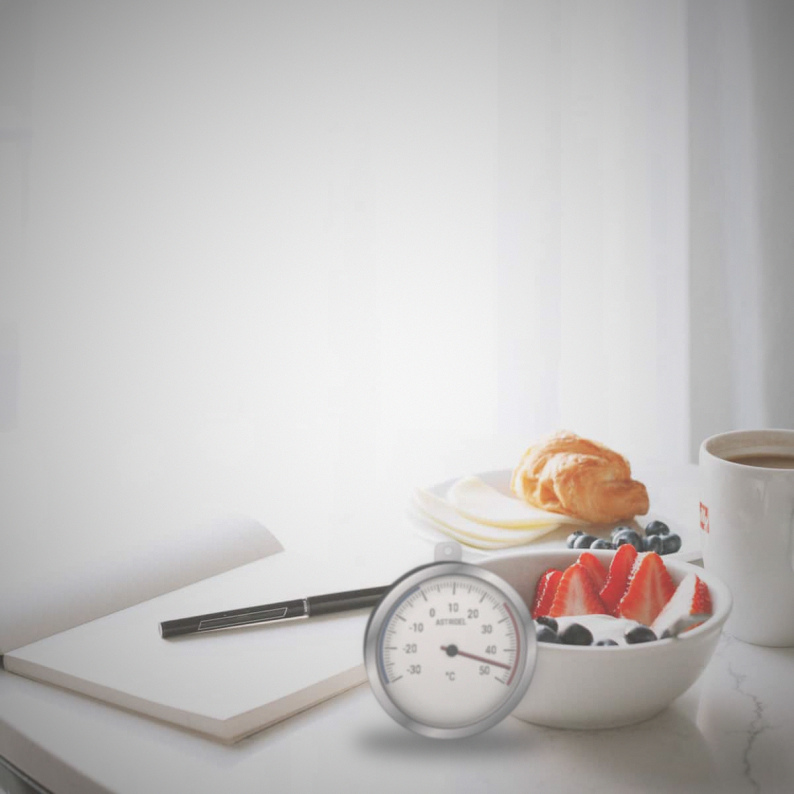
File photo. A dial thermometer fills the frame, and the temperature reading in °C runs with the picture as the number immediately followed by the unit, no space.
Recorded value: 45°C
